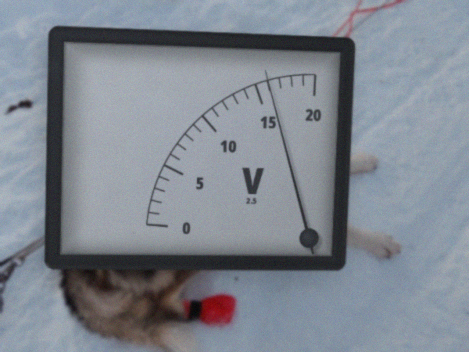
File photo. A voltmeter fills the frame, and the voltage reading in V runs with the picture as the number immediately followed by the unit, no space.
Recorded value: 16V
